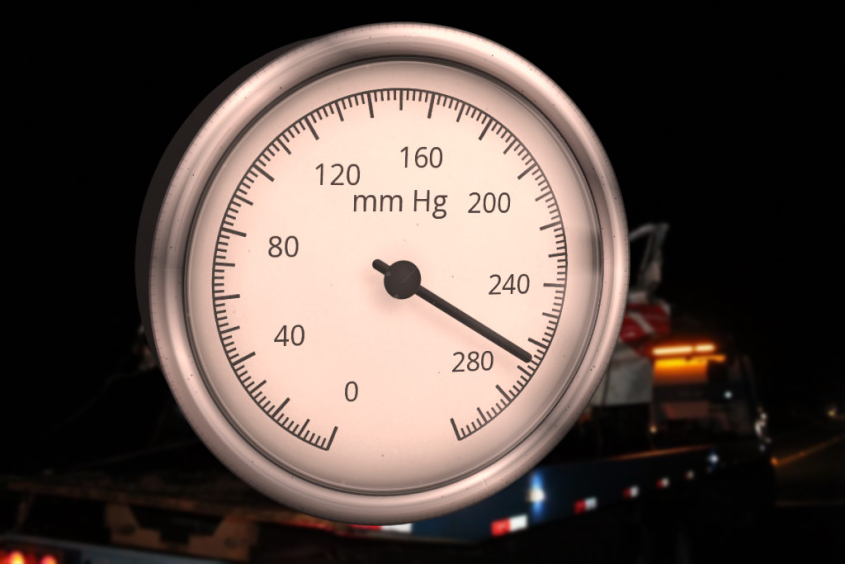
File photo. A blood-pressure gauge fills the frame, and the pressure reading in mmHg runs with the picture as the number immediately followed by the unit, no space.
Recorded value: 266mmHg
